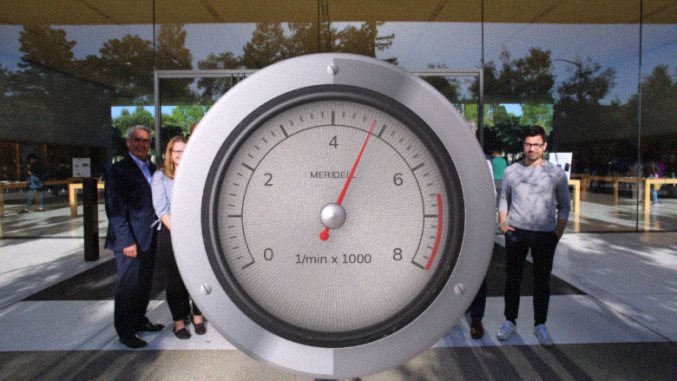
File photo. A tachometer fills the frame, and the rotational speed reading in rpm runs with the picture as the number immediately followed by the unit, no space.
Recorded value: 4800rpm
